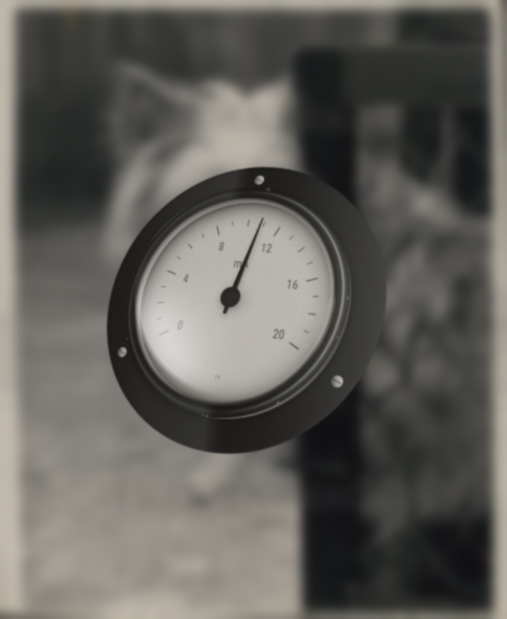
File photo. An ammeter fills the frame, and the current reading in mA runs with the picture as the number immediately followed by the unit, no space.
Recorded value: 11mA
